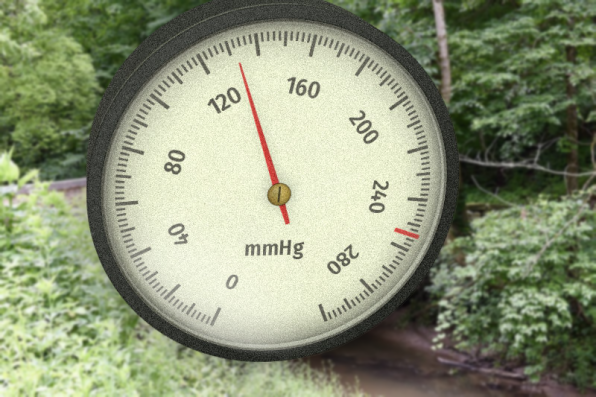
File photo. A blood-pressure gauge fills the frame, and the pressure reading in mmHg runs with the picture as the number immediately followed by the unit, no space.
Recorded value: 132mmHg
